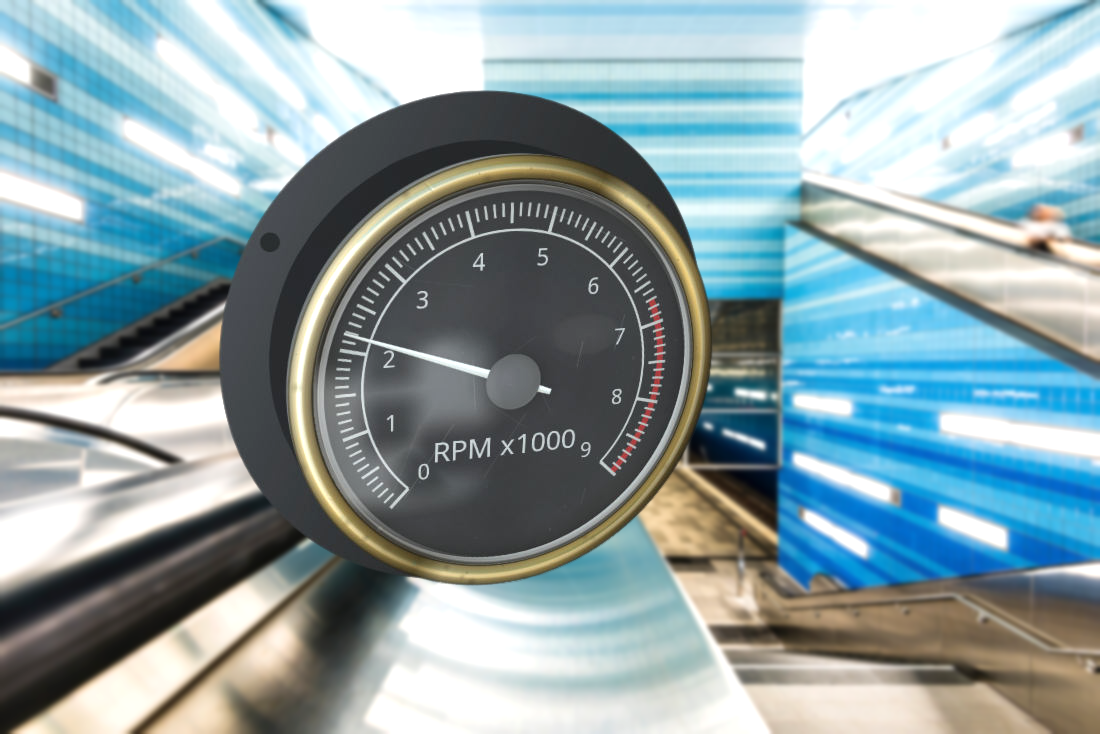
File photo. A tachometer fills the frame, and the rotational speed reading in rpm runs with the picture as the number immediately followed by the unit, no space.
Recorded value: 2200rpm
